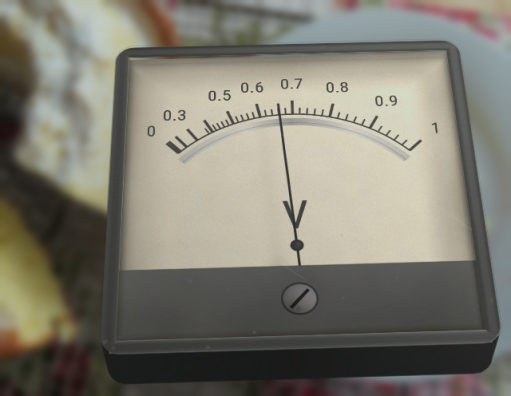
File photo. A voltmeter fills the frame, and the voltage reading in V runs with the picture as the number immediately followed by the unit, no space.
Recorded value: 0.66V
